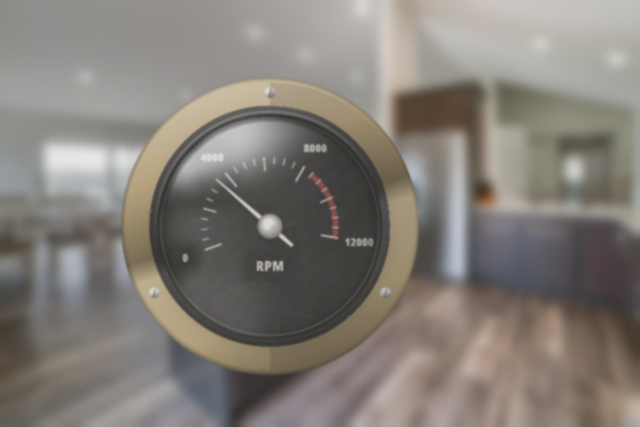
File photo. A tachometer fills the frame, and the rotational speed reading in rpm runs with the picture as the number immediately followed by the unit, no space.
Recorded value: 3500rpm
